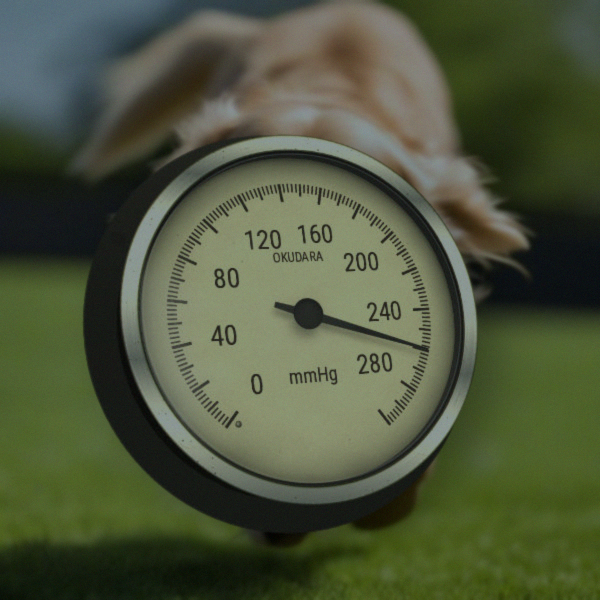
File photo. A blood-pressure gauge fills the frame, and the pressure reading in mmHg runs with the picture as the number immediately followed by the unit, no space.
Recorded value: 260mmHg
